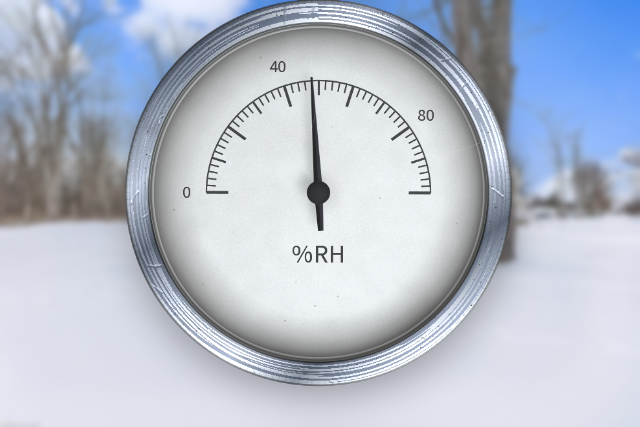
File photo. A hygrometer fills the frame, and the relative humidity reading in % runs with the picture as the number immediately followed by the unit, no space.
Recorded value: 48%
